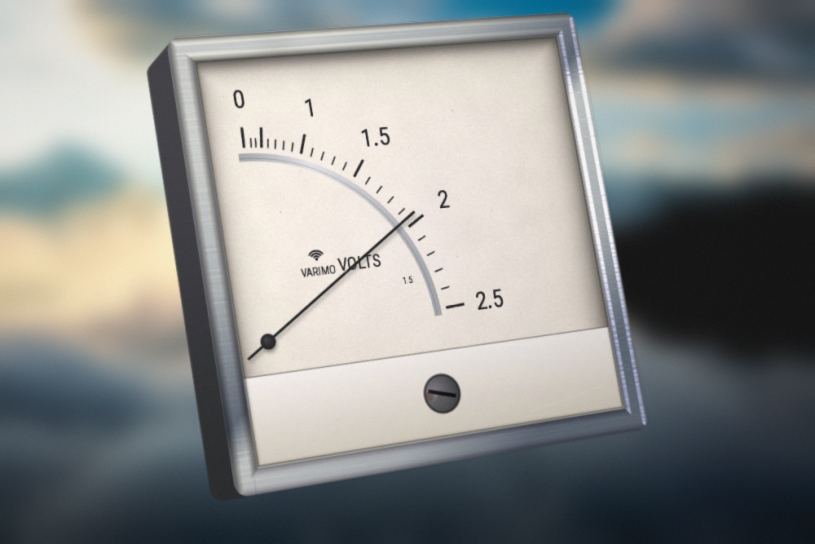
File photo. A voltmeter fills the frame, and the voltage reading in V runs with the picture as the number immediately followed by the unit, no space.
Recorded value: 1.95V
